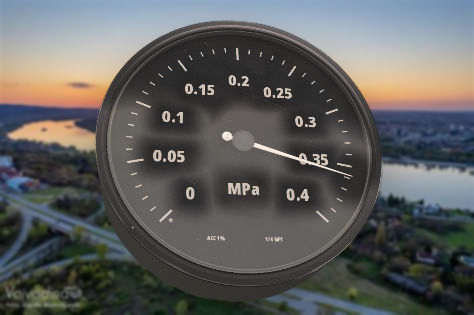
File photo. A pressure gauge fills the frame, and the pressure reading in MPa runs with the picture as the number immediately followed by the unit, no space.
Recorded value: 0.36MPa
